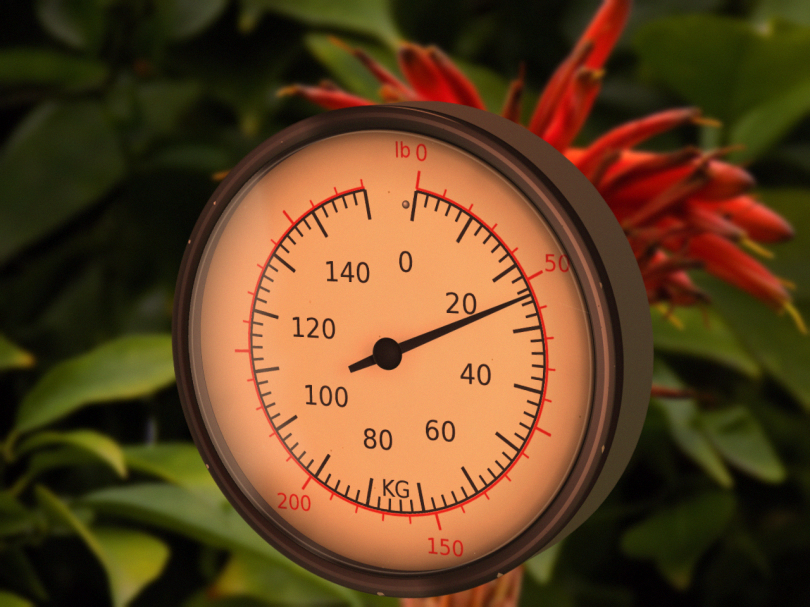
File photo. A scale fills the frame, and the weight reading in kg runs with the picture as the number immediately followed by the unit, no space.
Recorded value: 25kg
